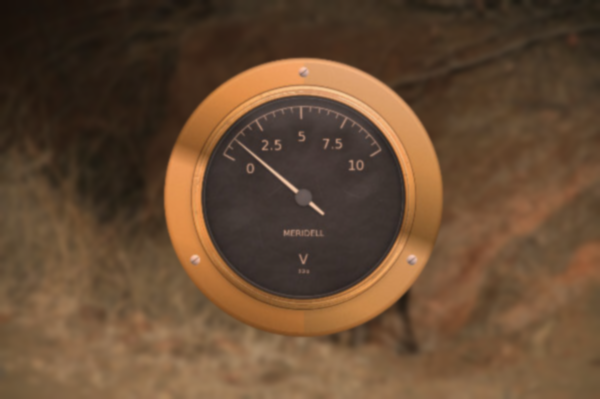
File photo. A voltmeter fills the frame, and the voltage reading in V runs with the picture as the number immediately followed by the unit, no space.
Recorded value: 1V
